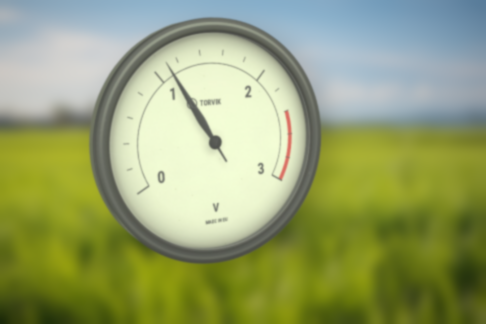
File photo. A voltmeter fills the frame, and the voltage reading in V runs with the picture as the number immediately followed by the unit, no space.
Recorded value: 1.1V
